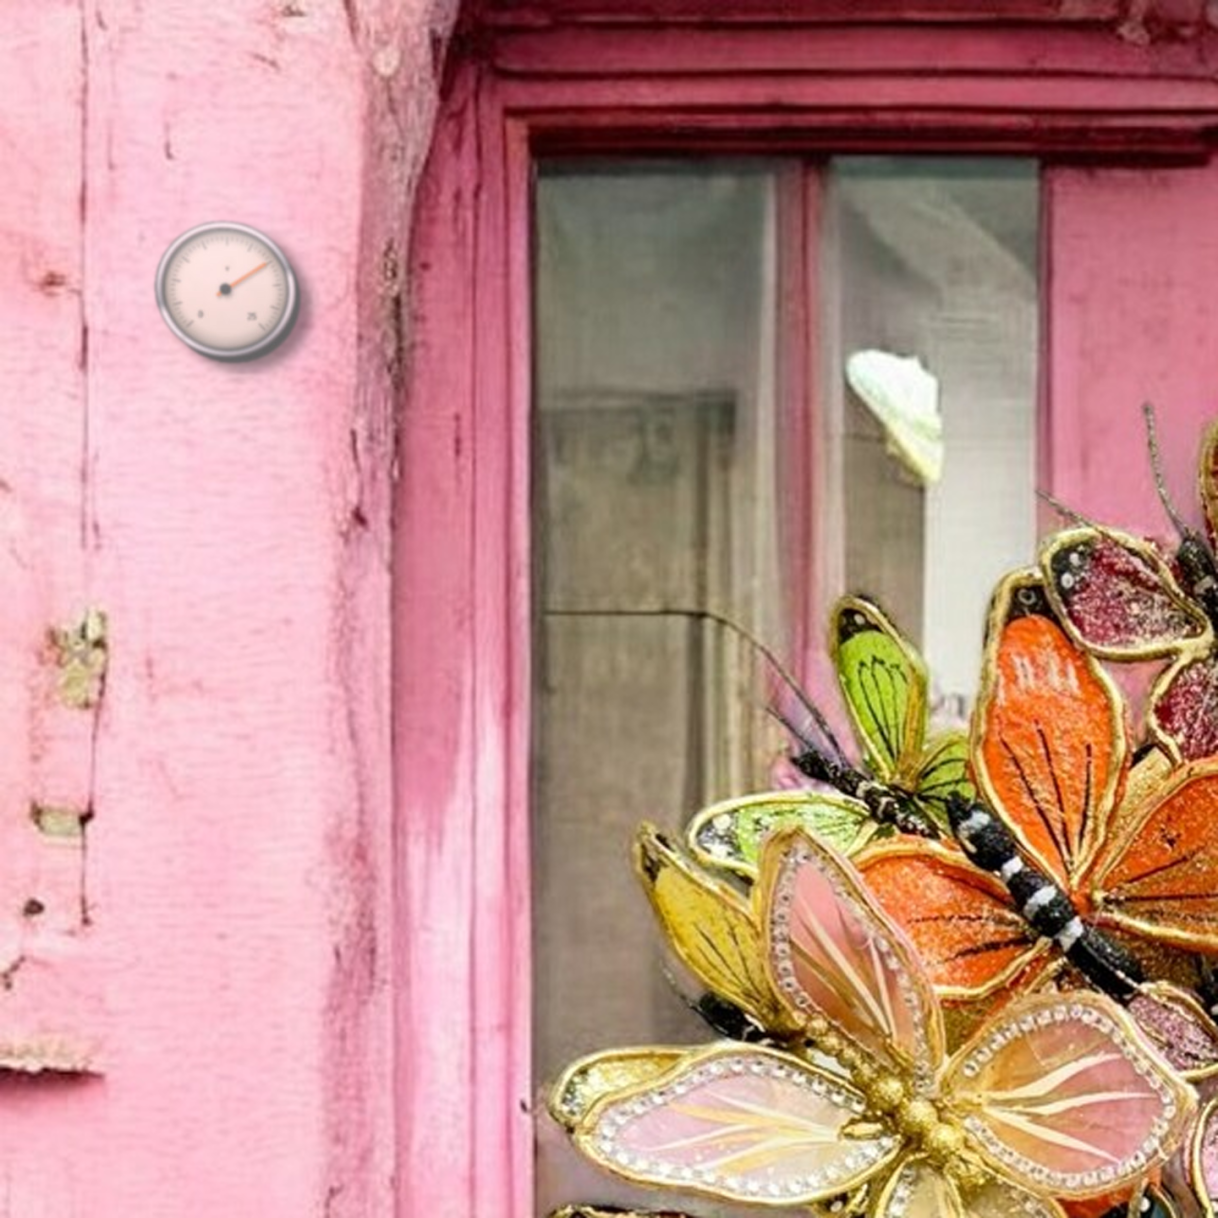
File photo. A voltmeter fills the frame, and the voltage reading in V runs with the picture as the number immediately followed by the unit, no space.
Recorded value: 17.5V
